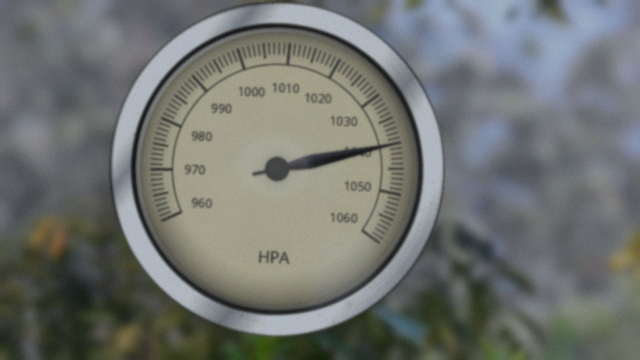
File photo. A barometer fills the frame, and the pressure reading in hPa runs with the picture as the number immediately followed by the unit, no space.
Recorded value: 1040hPa
